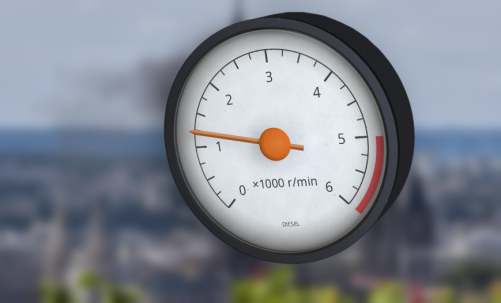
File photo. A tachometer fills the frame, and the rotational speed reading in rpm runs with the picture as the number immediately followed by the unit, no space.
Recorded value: 1250rpm
